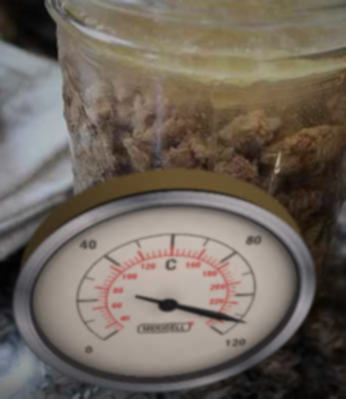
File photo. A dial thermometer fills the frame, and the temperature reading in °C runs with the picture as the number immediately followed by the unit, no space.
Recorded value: 110°C
